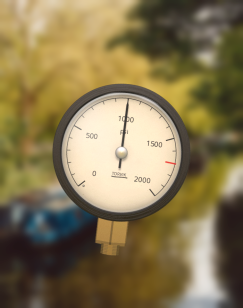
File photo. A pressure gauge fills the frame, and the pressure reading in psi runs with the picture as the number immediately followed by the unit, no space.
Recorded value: 1000psi
